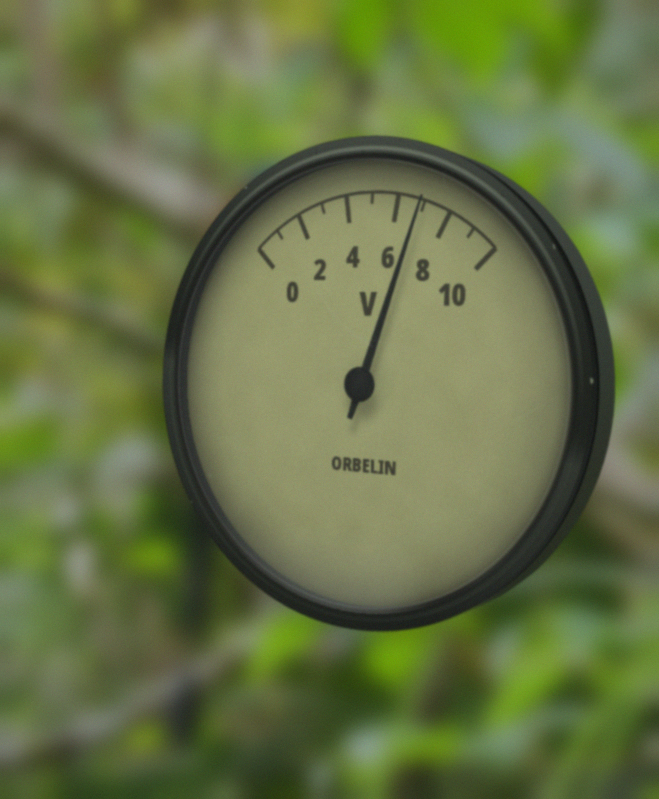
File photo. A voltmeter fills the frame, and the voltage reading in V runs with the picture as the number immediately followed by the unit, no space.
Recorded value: 7V
